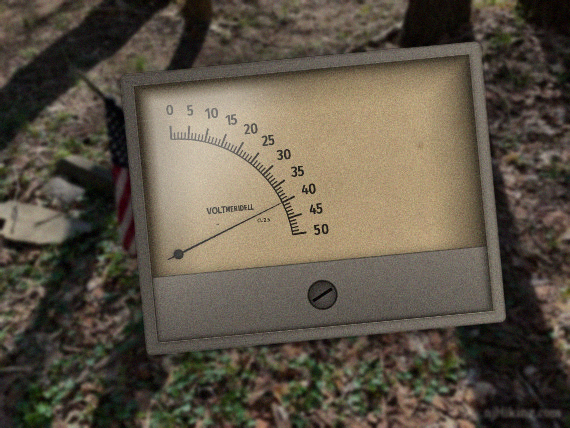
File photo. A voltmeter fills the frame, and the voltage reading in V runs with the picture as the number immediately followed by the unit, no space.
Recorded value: 40V
